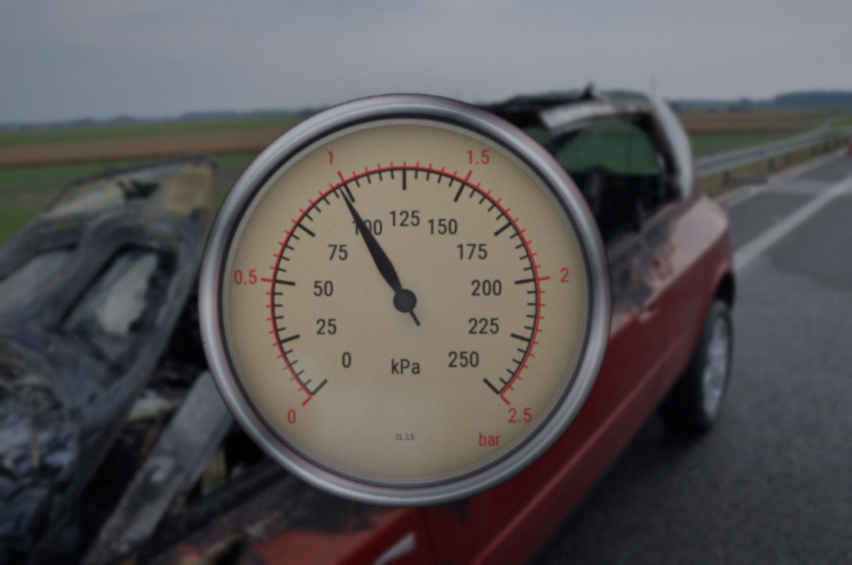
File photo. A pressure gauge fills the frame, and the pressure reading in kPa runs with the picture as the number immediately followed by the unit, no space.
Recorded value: 97.5kPa
